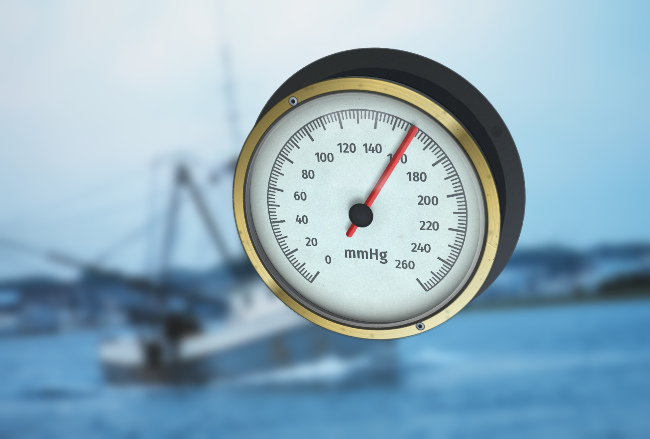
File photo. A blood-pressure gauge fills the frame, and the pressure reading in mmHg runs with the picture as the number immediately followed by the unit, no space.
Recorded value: 160mmHg
